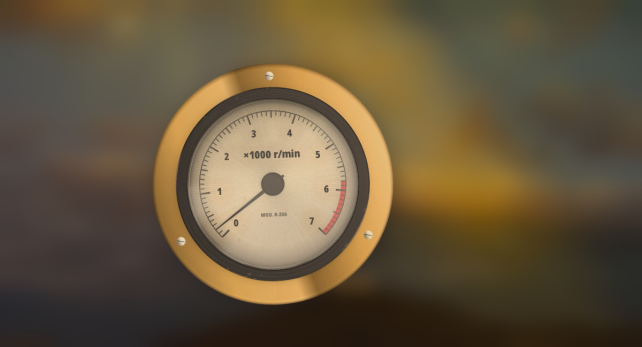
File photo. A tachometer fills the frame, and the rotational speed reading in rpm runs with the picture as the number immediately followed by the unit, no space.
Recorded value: 200rpm
